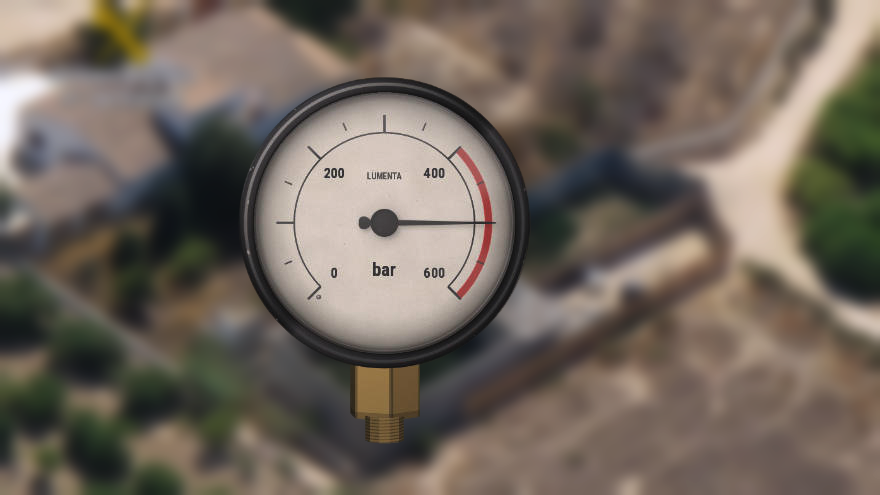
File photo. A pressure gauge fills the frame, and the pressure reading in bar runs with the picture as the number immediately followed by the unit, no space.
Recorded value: 500bar
